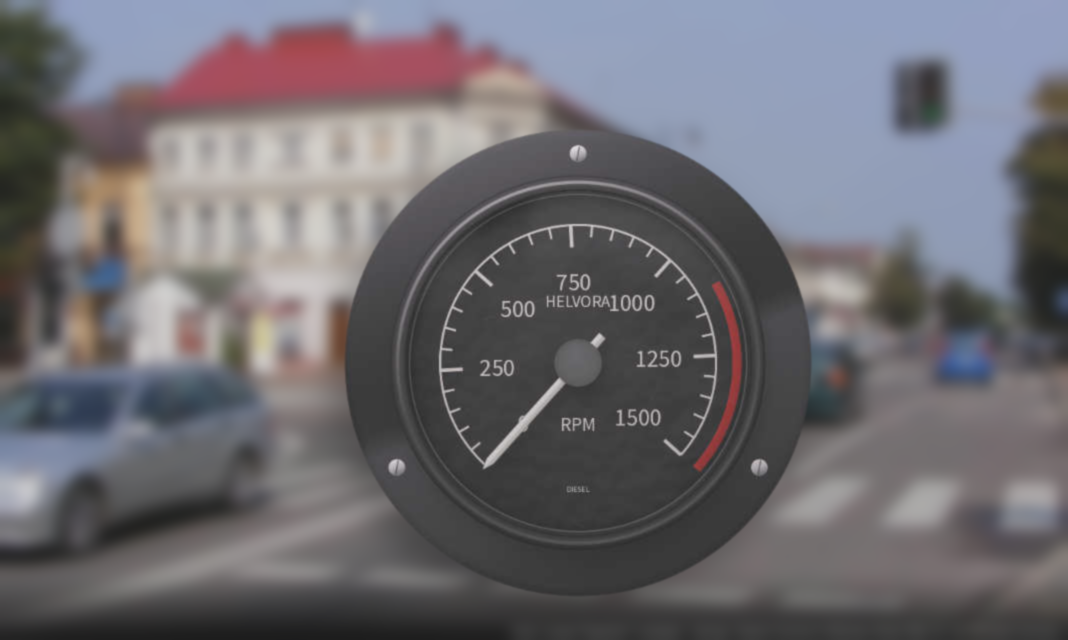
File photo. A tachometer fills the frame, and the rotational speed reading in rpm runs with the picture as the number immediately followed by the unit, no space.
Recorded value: 0rpm
